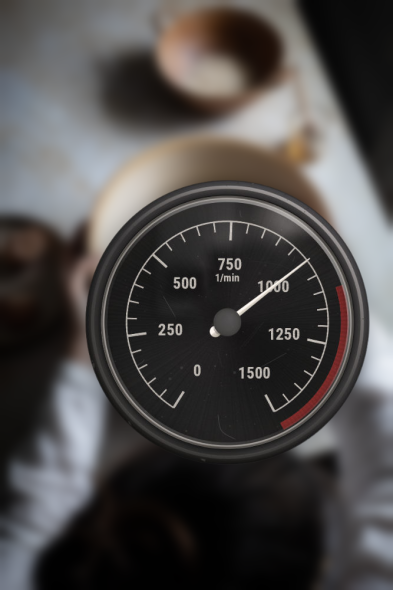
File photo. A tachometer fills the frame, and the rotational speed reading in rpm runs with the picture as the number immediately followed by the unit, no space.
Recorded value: 1000rpm
